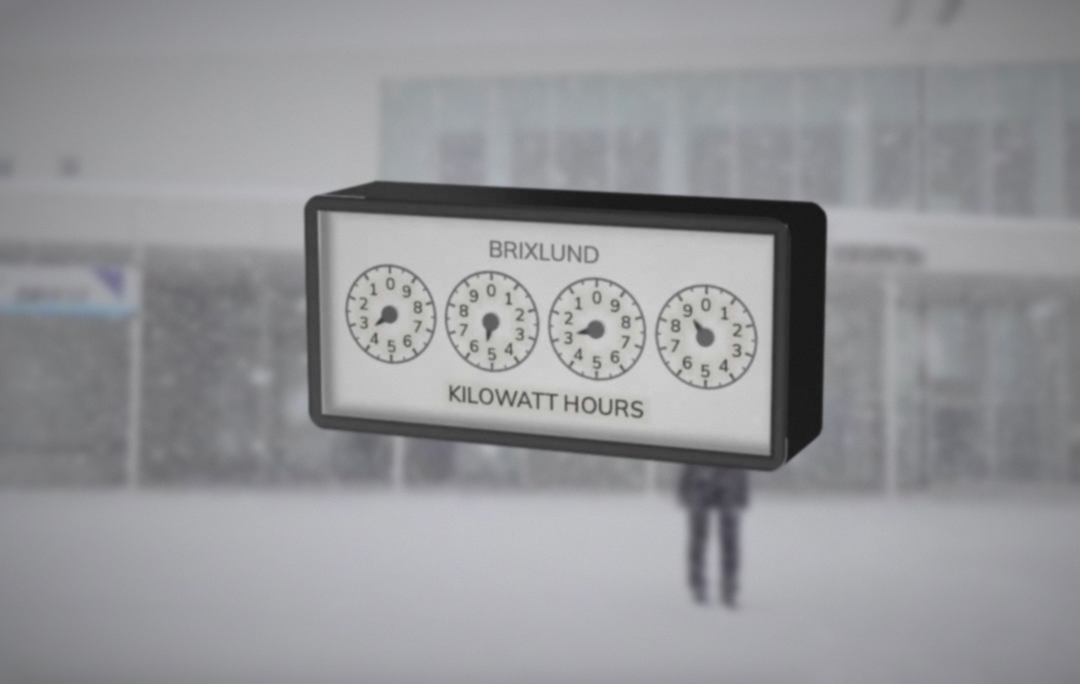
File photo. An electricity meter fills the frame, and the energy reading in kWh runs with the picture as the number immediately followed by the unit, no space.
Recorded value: 3529kWh
